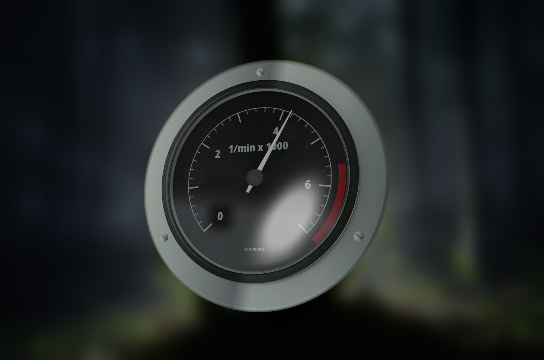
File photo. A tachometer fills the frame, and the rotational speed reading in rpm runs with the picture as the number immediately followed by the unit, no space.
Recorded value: 4200rpm
